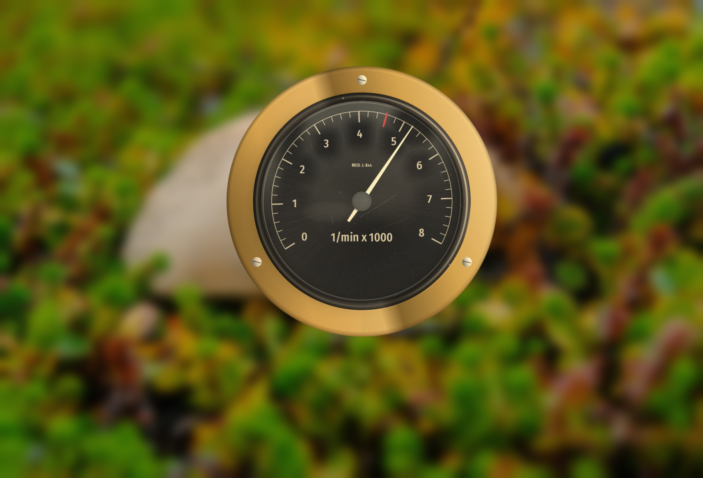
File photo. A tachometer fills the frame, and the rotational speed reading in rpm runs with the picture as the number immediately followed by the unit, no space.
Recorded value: 5200rpm
